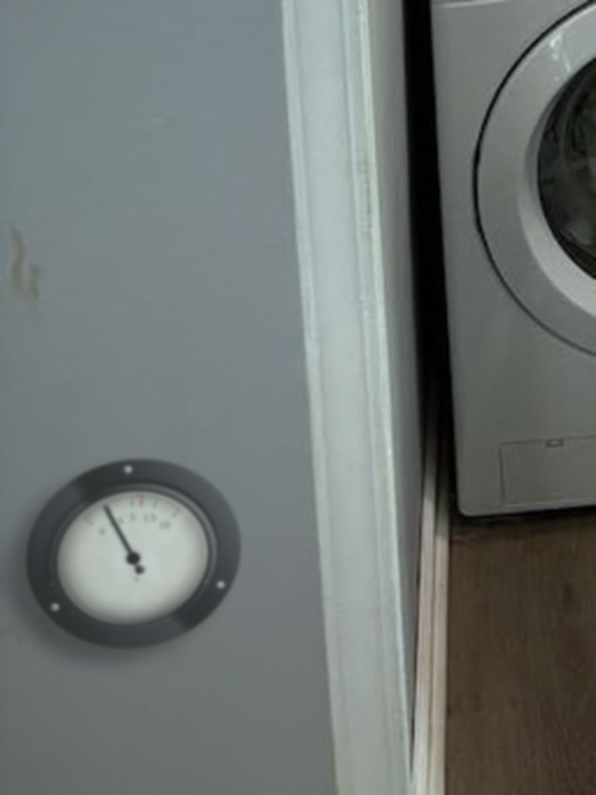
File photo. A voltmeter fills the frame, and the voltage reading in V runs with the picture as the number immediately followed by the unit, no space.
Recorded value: 2.5V
